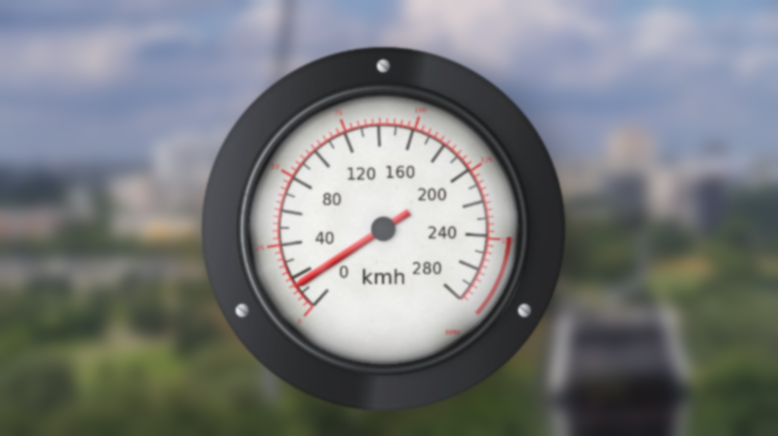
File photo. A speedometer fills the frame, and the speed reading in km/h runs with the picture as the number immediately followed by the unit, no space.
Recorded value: 15km/h
